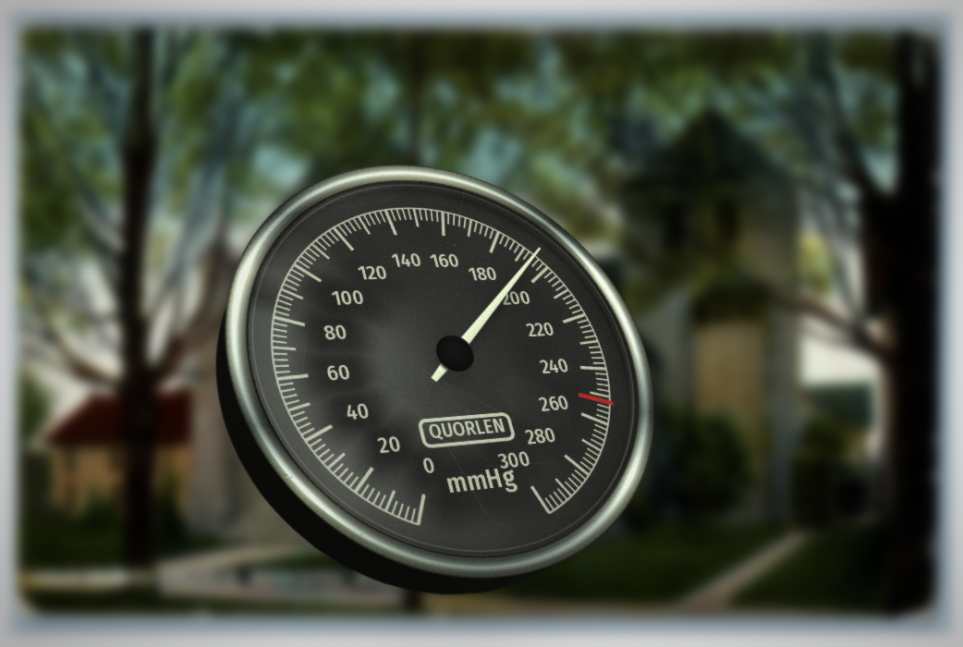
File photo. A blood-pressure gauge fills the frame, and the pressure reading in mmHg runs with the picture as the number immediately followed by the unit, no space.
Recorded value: 194mmHg
